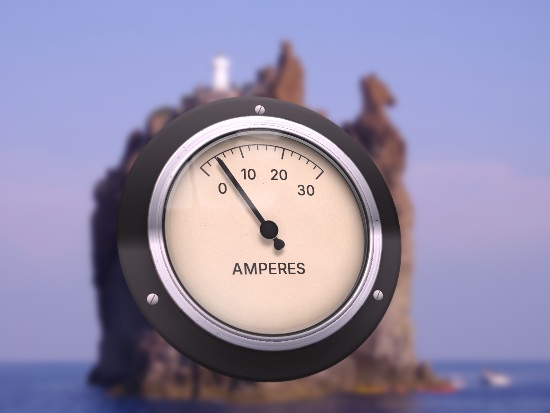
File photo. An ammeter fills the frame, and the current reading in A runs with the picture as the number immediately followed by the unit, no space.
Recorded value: 4A
